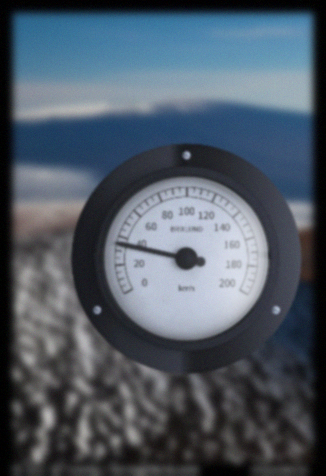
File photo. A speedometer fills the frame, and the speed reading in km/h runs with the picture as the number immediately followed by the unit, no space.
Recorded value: 35km/h
